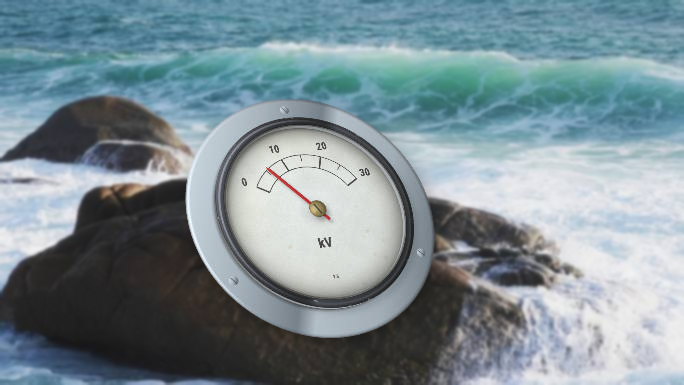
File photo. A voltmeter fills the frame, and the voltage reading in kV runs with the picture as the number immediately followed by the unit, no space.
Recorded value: 5kV
